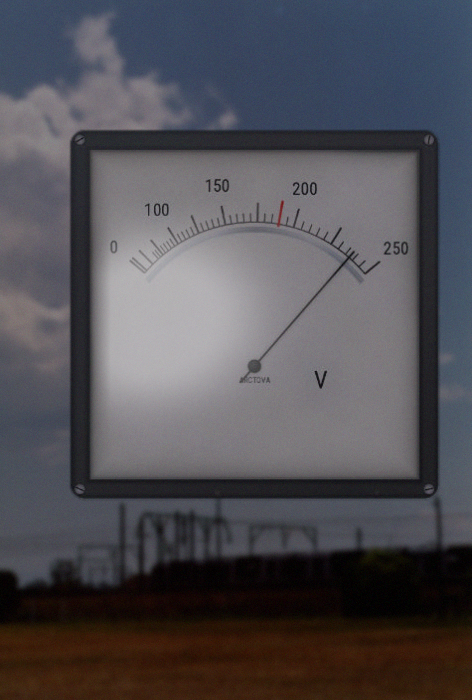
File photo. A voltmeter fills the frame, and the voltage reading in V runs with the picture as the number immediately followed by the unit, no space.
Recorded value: 237.5V
